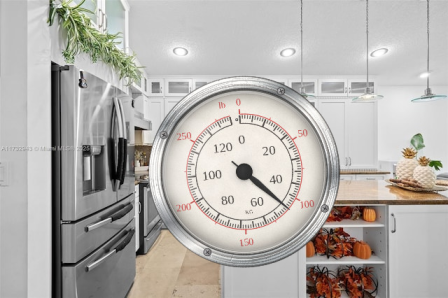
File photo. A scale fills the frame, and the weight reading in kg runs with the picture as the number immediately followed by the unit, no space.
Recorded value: 50kg
